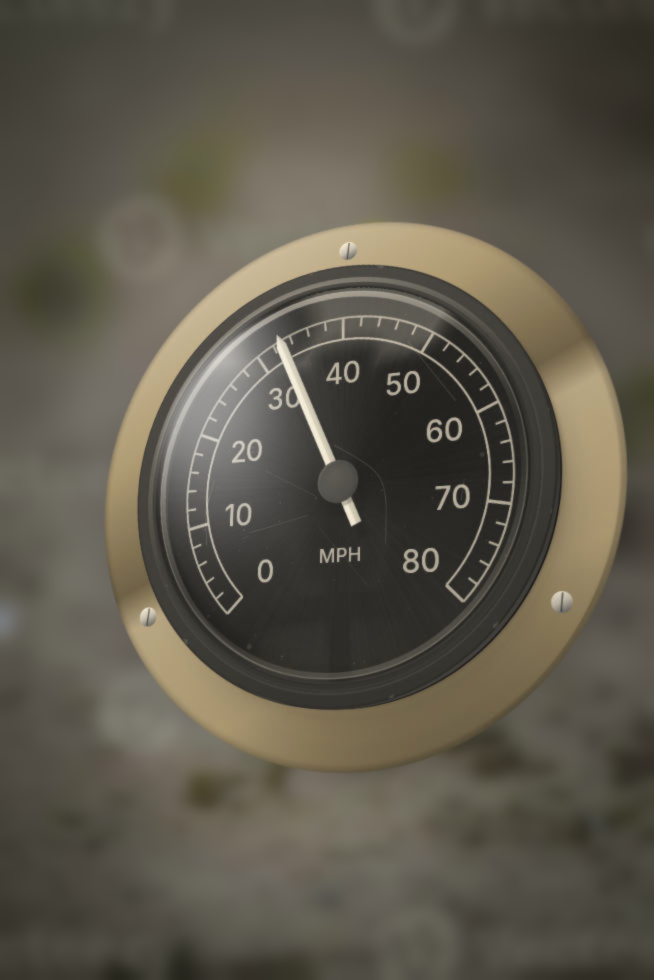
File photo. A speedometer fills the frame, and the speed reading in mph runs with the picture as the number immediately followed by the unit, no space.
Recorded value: 33mph
